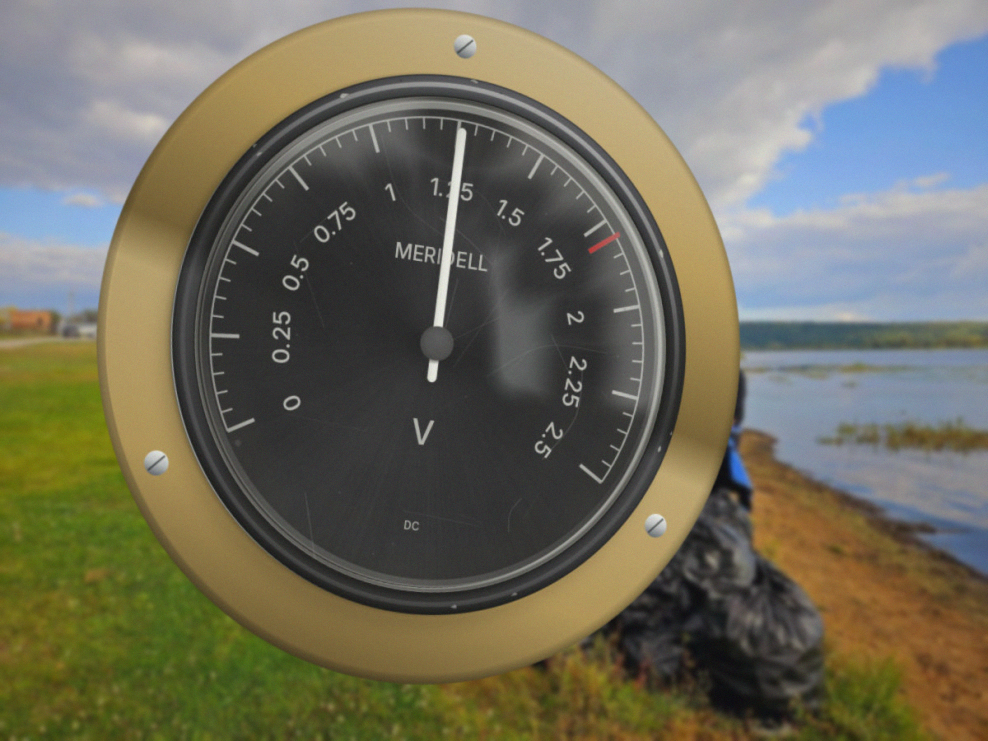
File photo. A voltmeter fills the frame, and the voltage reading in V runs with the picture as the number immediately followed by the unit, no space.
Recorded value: 1.25V
